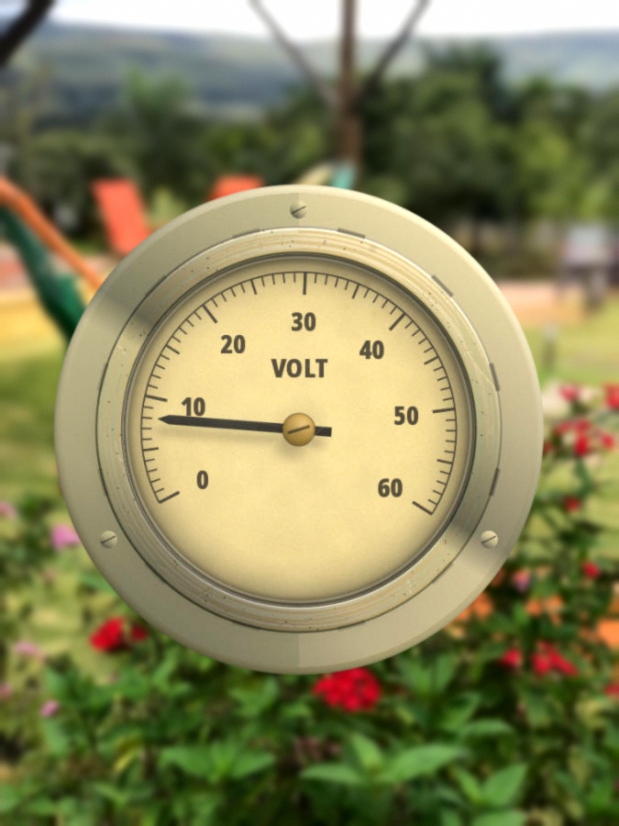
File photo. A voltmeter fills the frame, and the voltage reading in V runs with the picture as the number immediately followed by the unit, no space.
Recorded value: 8V
